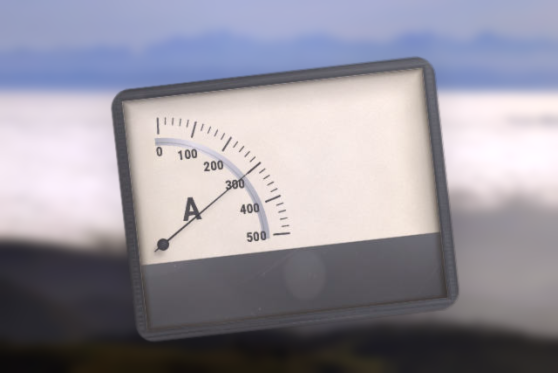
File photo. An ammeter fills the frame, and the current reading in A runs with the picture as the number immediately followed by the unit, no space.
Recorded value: 300A
